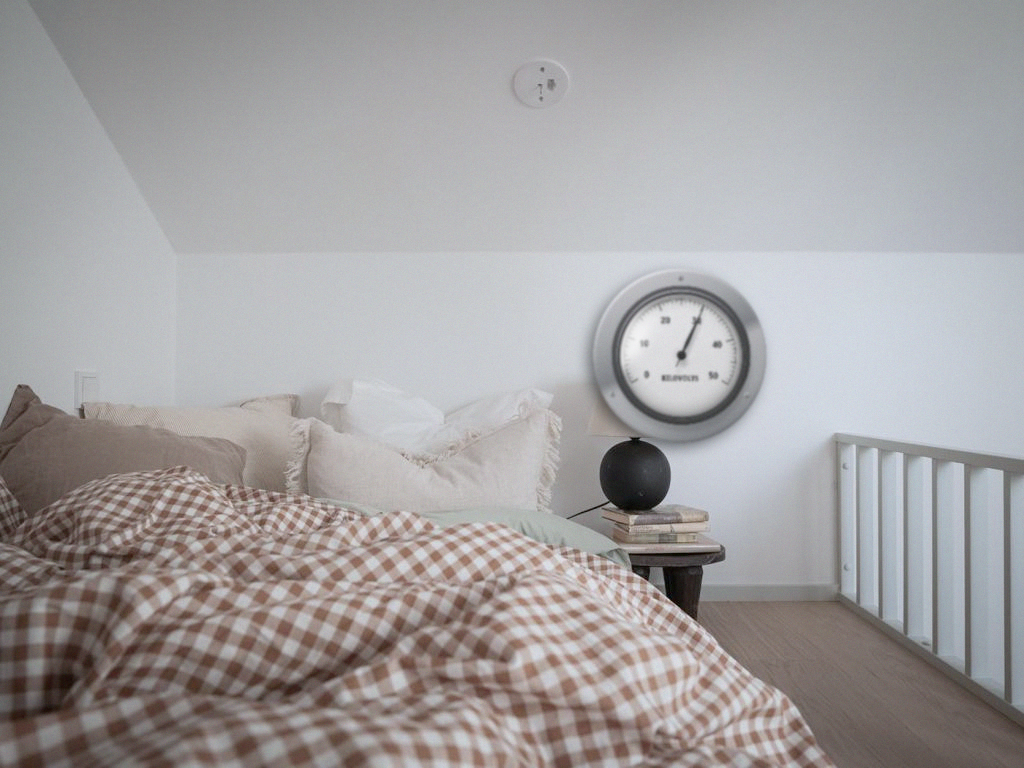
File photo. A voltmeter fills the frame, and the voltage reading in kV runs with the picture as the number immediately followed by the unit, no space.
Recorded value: 30kV
